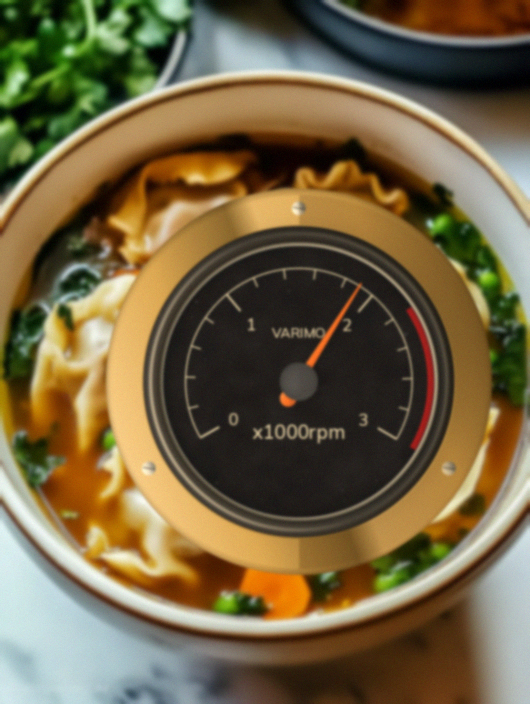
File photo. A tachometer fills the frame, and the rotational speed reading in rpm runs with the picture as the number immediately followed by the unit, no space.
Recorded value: 1900rpm
